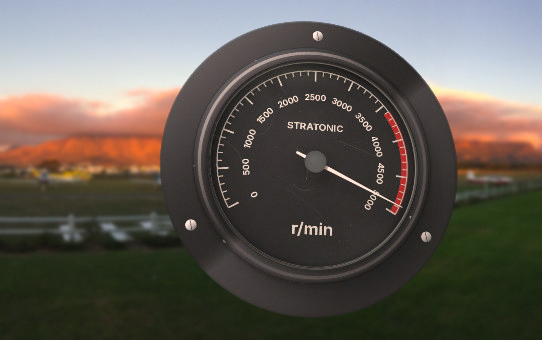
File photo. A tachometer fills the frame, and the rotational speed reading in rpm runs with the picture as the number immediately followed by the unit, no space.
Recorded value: 4900rpm
